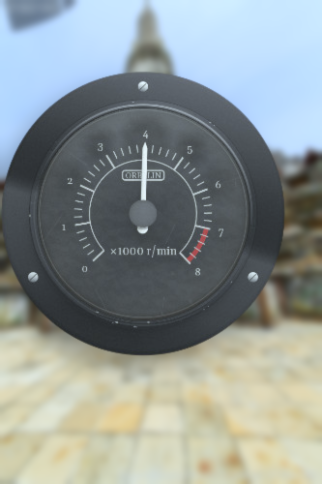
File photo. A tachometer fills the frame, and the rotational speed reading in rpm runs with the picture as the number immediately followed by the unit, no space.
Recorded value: 4000rpm
